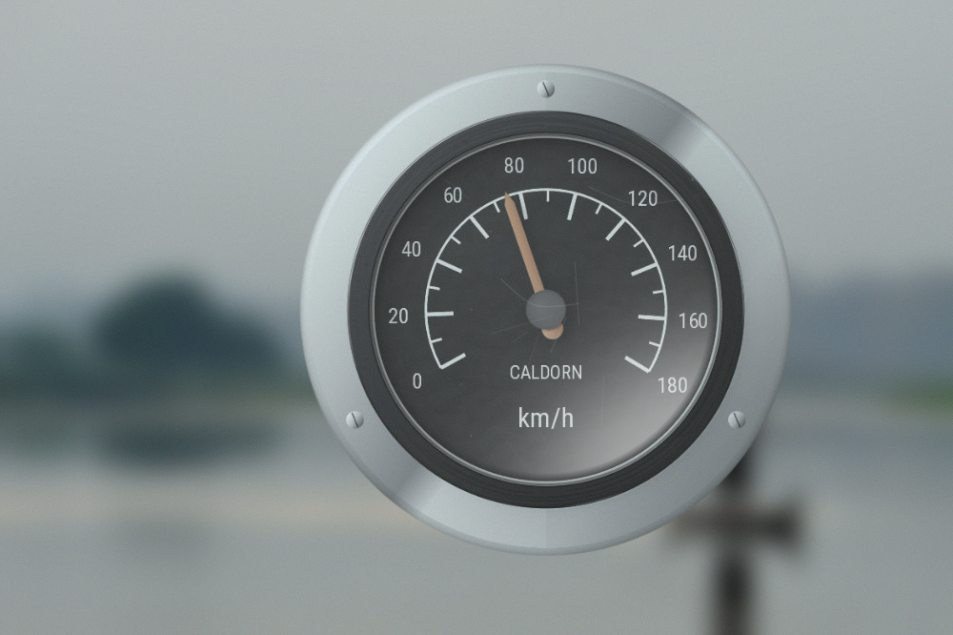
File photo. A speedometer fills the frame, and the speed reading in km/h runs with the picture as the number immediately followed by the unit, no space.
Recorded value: 75km/h
